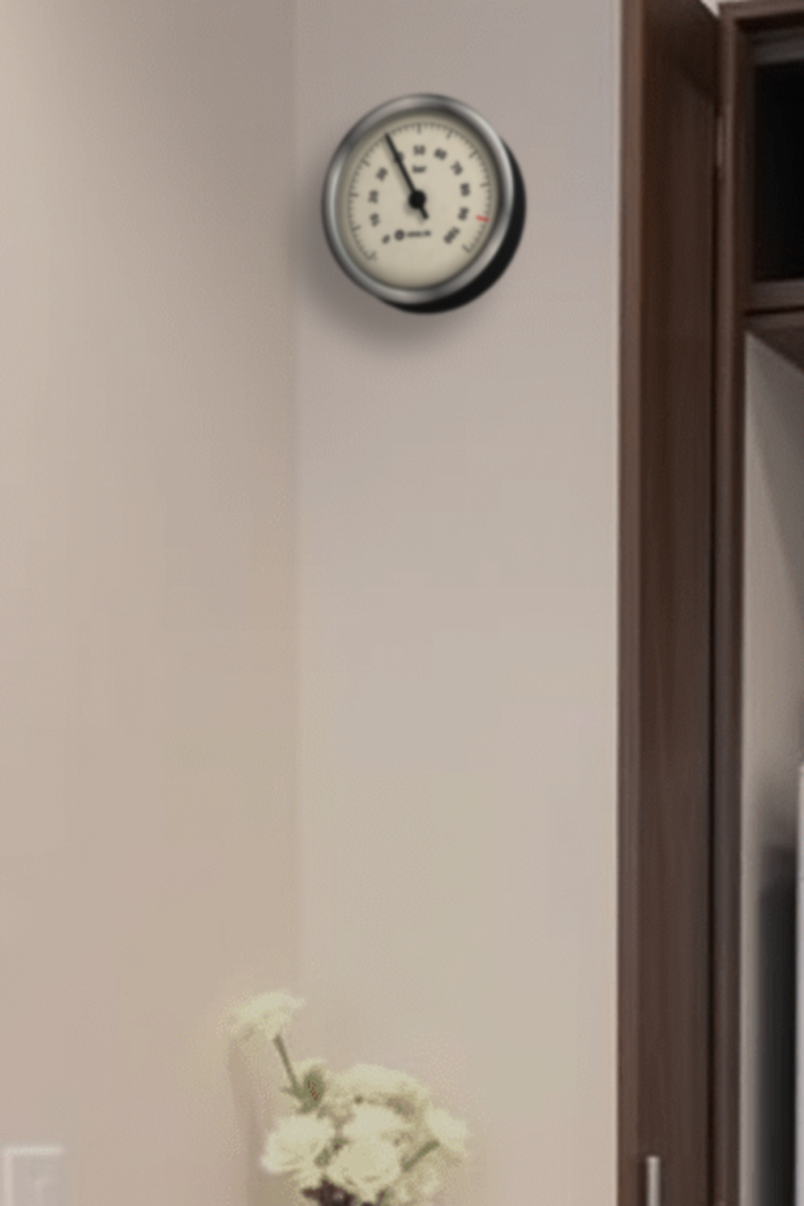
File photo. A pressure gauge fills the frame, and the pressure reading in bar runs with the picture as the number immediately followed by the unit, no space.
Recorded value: 40bar
